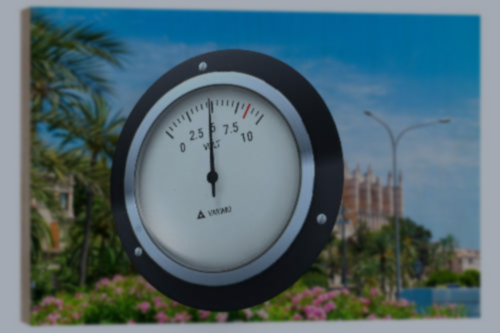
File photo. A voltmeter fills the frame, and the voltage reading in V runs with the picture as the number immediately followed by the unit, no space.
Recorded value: 5V
